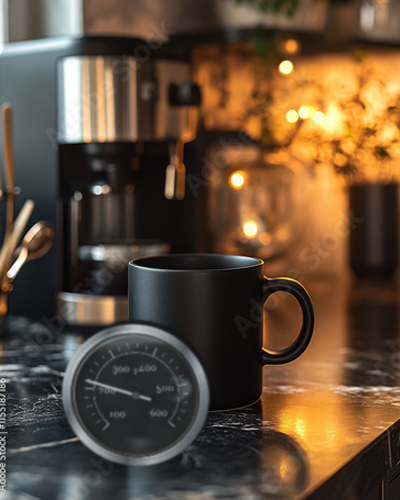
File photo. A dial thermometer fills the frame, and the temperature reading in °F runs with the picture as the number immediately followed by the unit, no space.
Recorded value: 220°F
